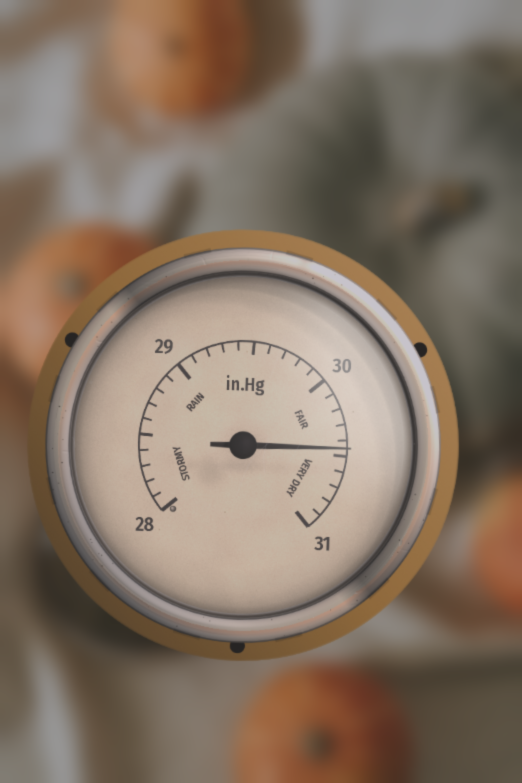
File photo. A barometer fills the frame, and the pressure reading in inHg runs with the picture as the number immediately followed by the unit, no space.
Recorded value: 30.45inHg
